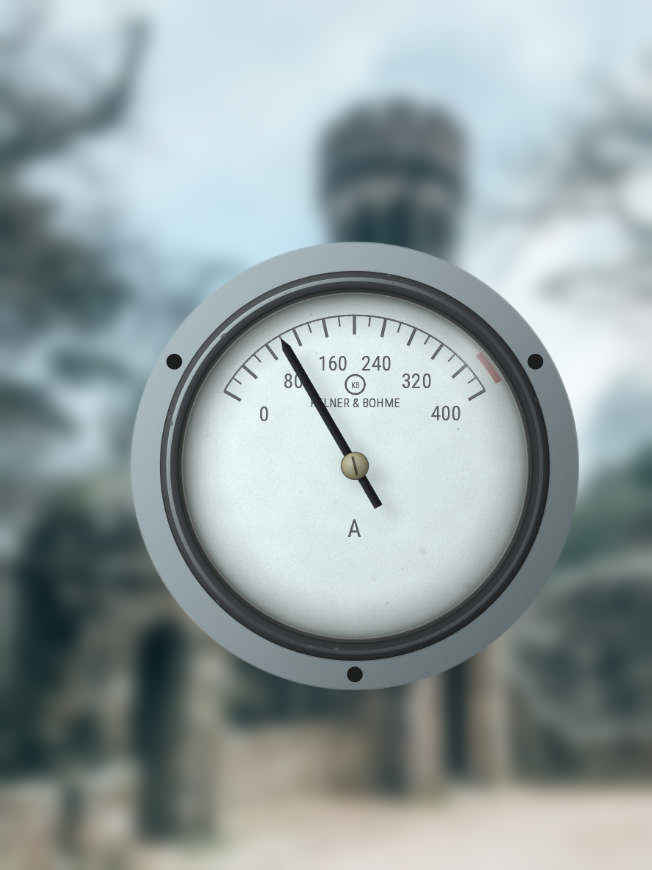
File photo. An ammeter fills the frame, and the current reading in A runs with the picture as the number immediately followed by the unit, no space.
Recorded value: 100A
